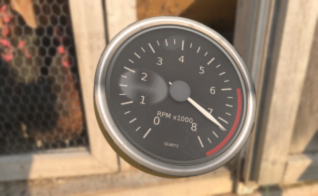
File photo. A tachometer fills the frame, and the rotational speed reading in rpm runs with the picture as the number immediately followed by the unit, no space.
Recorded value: 7250rpm
